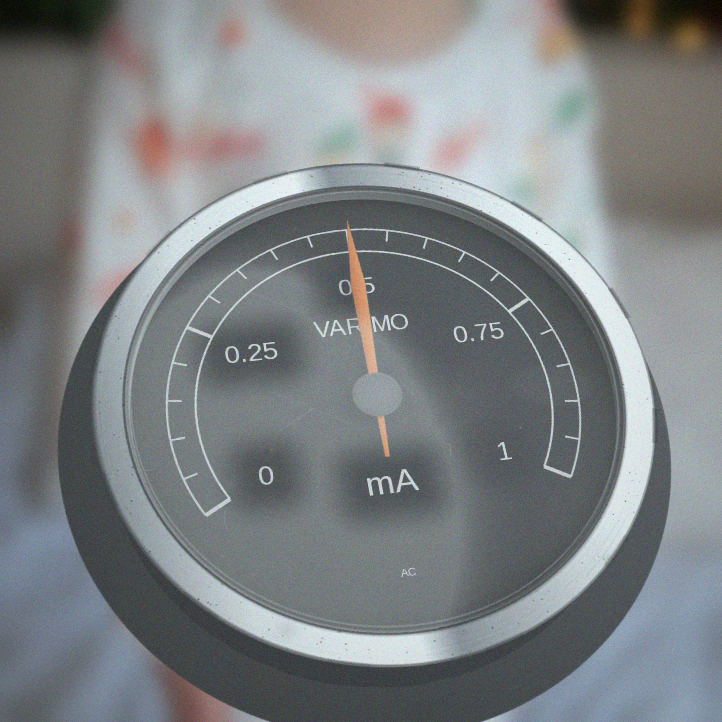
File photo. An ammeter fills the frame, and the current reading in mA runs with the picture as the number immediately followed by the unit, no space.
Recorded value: 0.5mA
